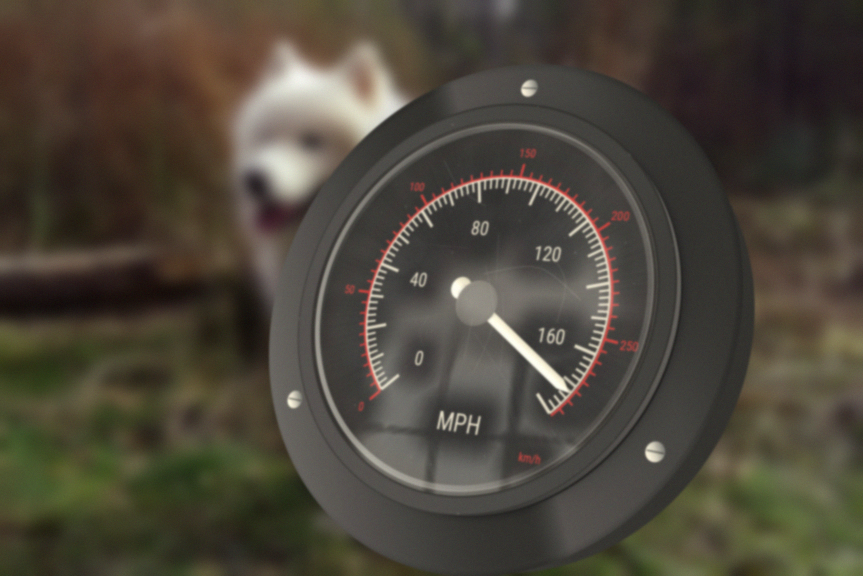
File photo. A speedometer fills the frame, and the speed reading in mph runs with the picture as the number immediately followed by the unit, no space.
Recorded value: 172mph
